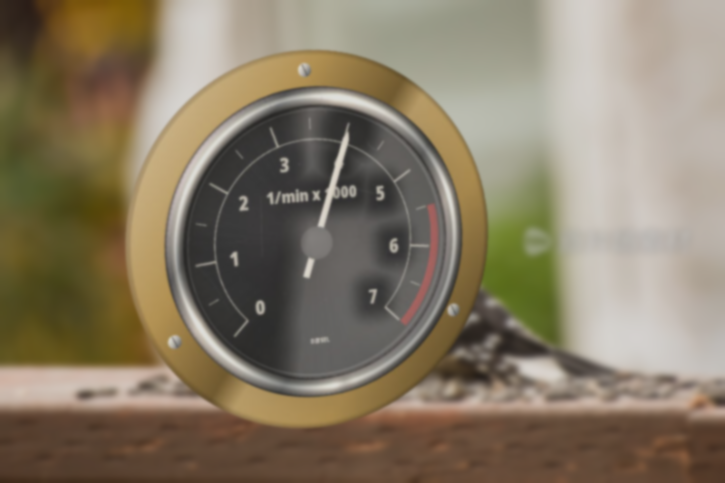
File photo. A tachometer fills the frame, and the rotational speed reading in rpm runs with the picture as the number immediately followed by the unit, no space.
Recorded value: 4000rpm
